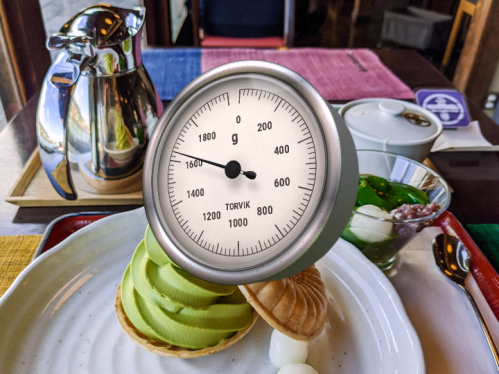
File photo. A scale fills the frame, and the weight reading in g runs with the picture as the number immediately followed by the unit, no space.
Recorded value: 1640g
